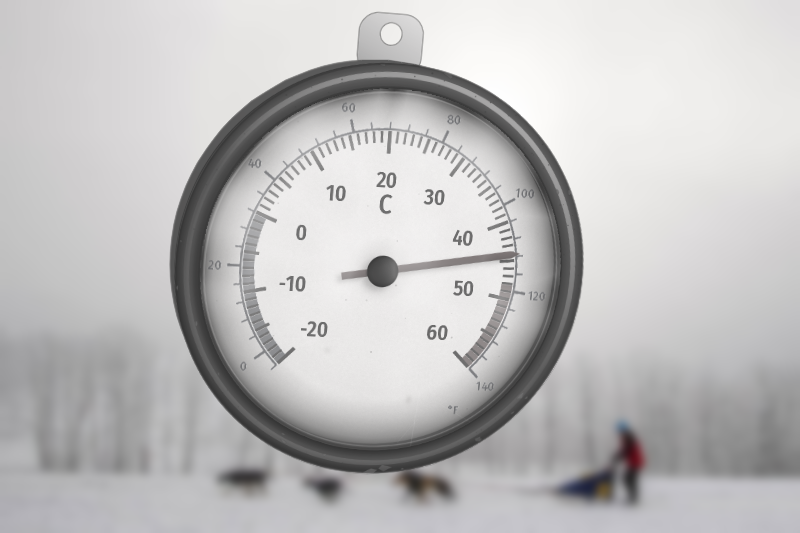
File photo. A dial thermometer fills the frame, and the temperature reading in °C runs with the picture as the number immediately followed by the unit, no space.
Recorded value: 44°C
